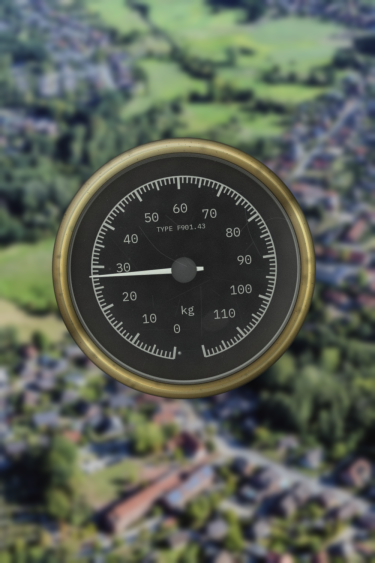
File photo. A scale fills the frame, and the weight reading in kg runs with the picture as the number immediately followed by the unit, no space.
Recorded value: 28kg
